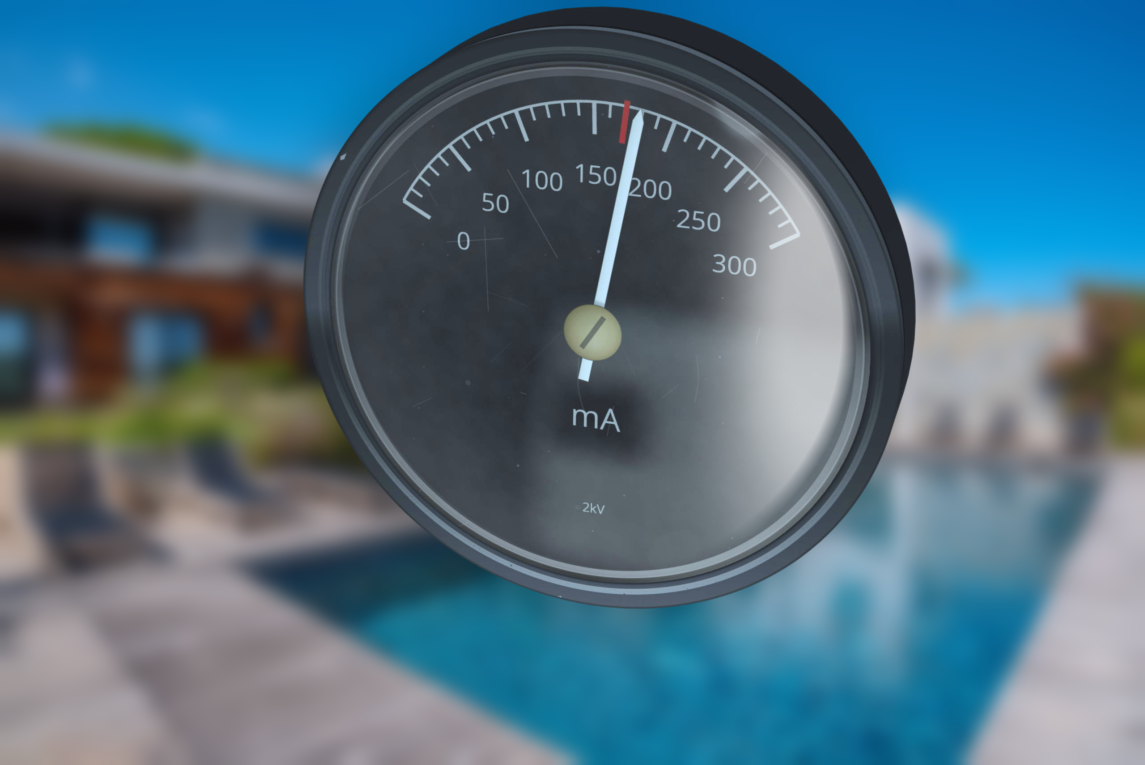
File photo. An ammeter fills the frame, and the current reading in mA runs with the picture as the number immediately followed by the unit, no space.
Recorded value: 180mA
